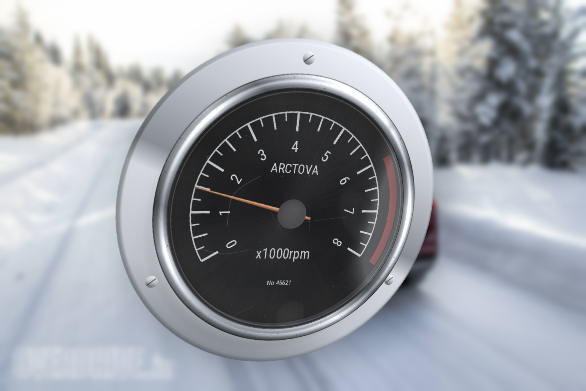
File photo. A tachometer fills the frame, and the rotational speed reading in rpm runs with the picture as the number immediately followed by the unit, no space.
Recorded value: 1500rpm
